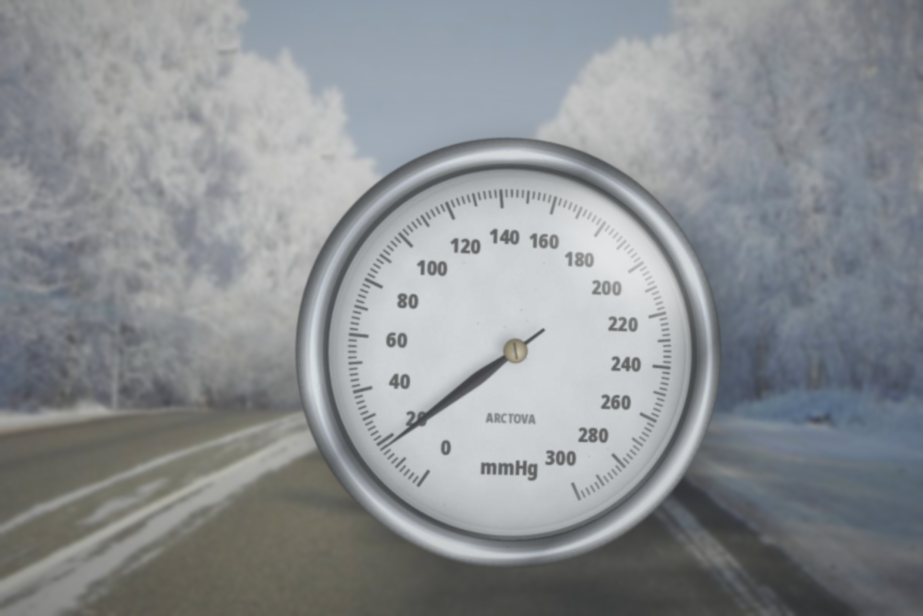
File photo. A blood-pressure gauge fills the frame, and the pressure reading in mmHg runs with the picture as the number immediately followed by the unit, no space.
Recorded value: 18mmHg
